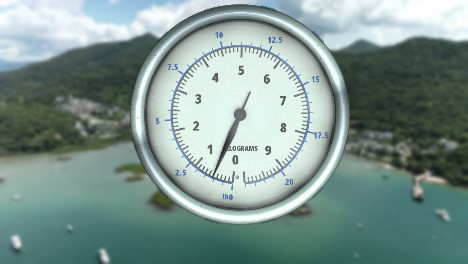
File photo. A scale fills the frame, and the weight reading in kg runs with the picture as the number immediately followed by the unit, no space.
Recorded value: 0.5kg
